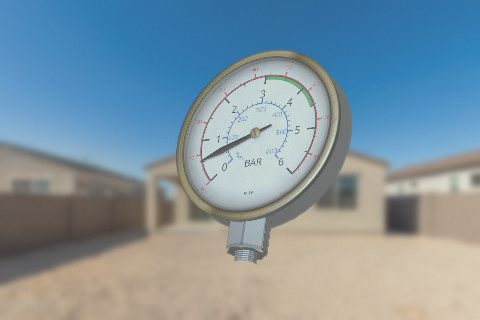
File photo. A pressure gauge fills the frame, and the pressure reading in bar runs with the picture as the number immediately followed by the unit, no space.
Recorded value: 0.5bar
